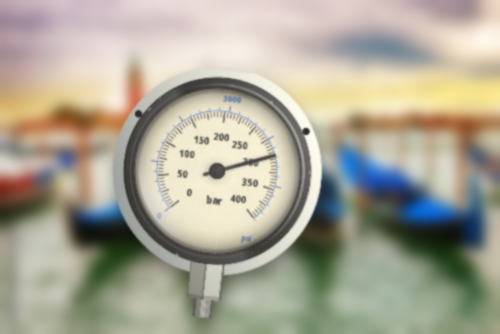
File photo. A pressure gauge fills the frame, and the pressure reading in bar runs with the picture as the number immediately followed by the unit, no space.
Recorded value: 300bar
